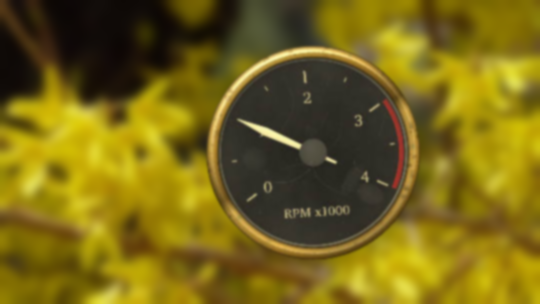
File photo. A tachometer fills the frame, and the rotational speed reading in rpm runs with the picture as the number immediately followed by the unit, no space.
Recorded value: 1000rpm
